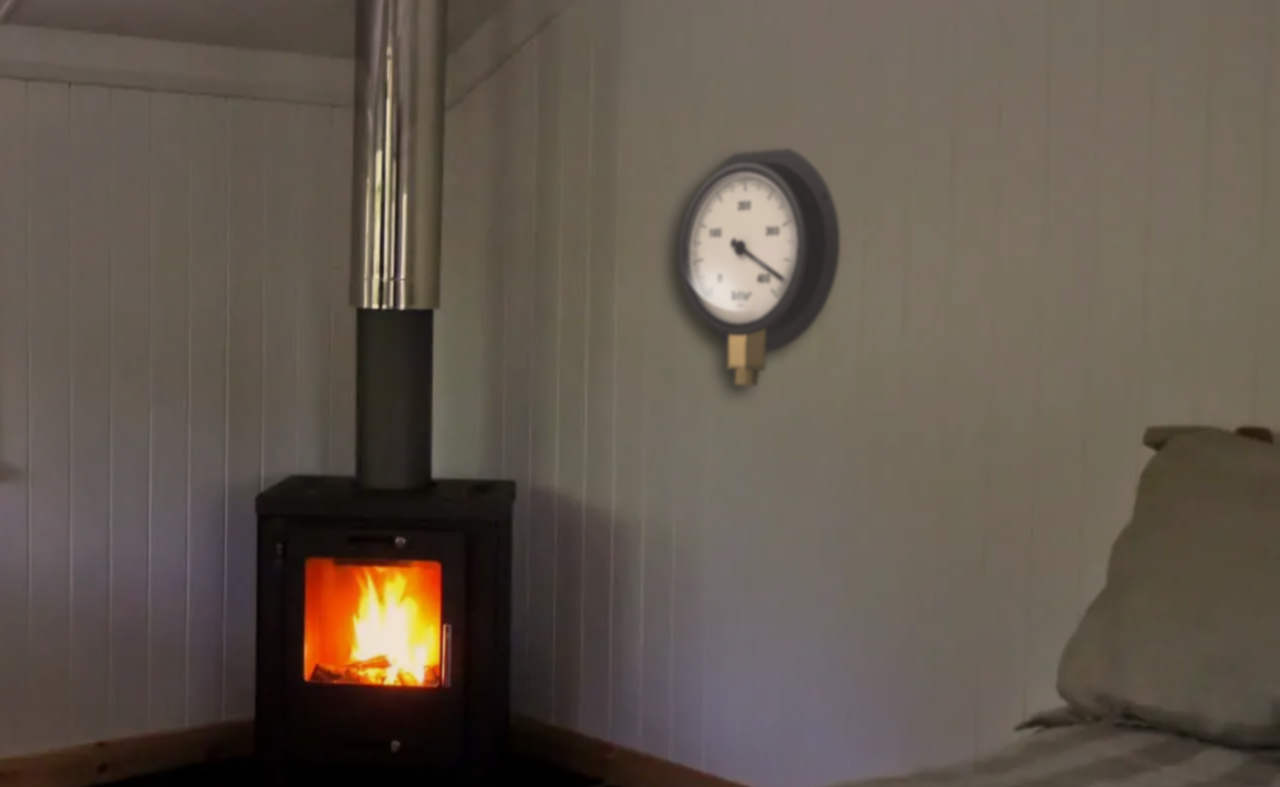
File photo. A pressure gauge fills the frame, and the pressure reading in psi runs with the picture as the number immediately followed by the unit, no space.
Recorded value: 375psi
